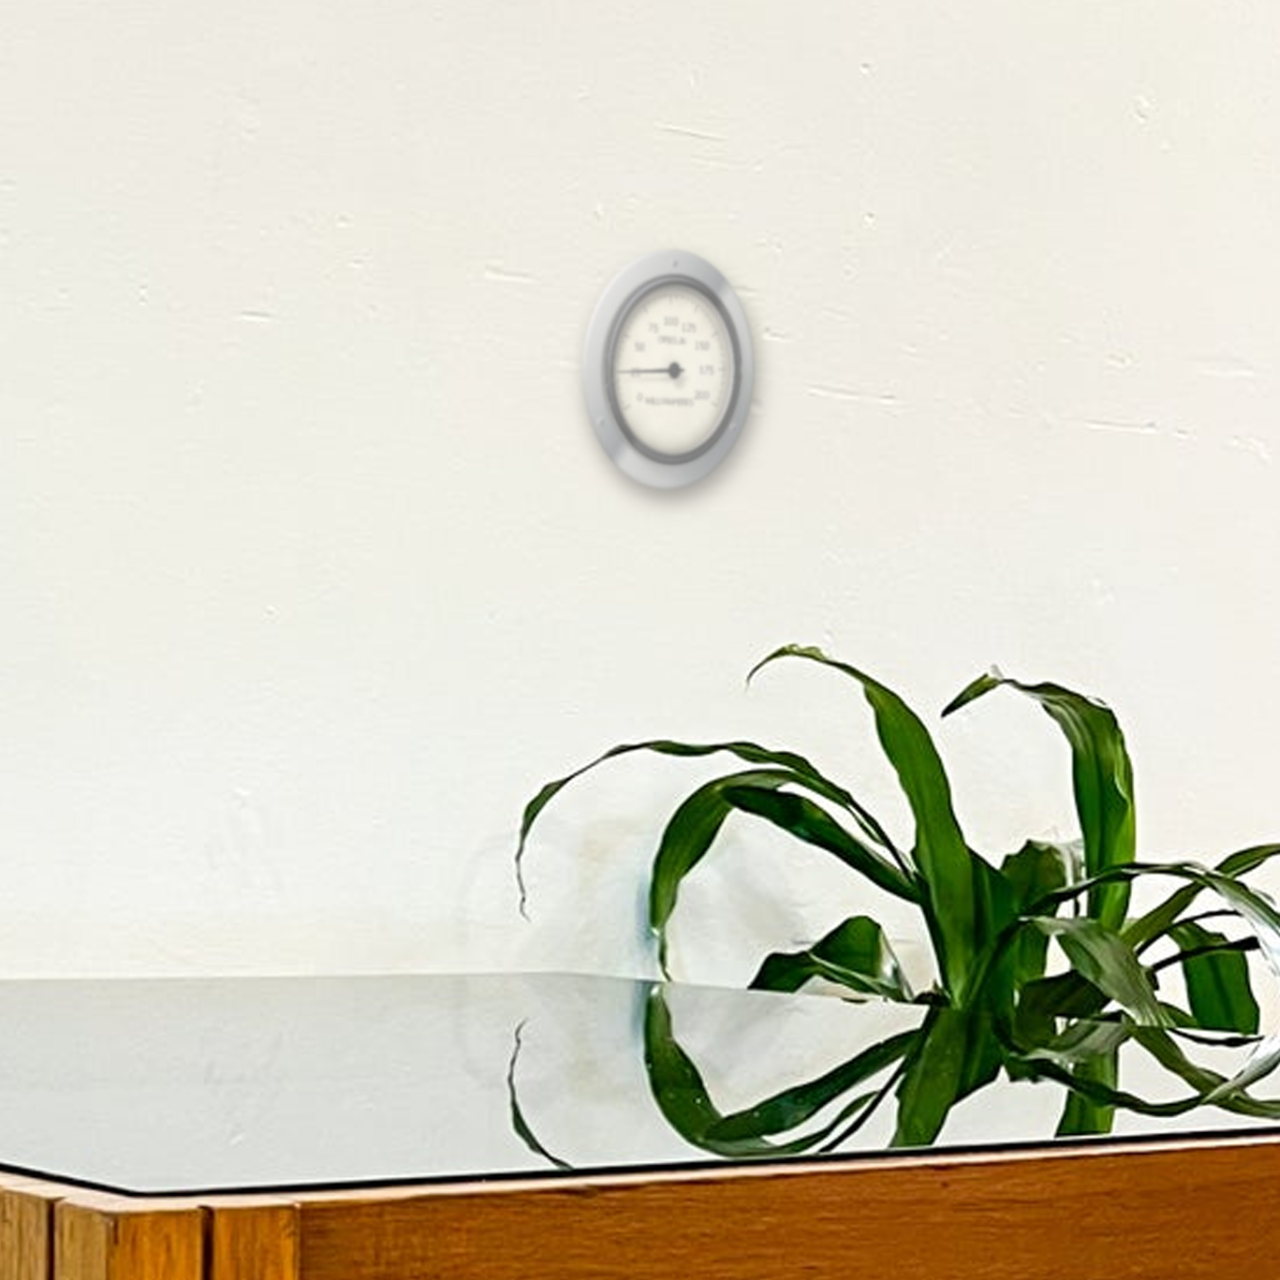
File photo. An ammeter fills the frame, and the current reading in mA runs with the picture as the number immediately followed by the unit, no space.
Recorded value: 25mA
